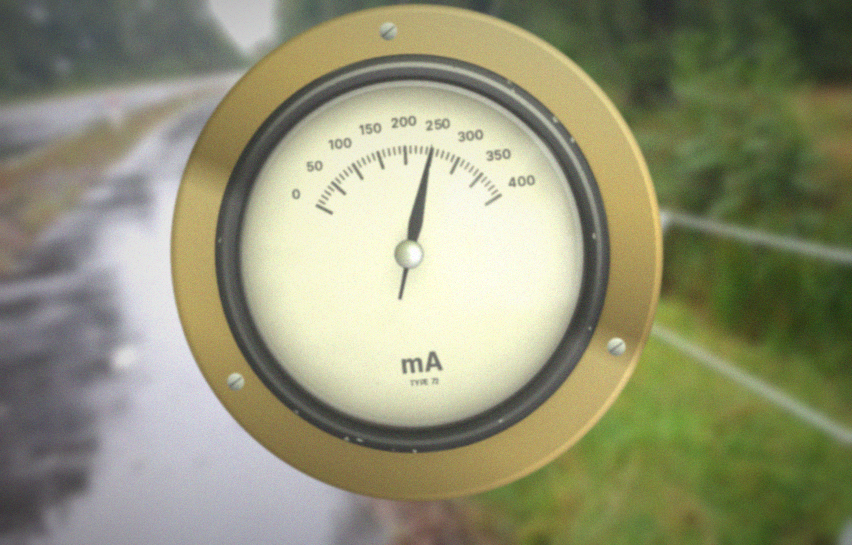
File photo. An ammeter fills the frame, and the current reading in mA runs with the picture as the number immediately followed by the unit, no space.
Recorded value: 250mA
